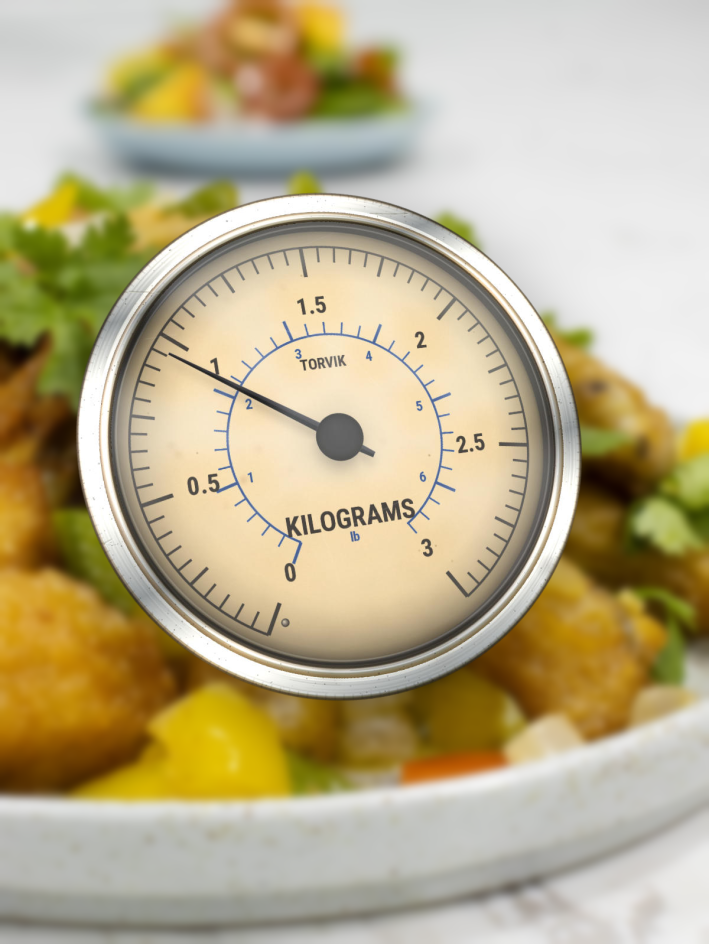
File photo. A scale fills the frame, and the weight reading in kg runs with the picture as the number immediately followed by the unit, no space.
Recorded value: 0.95kg
